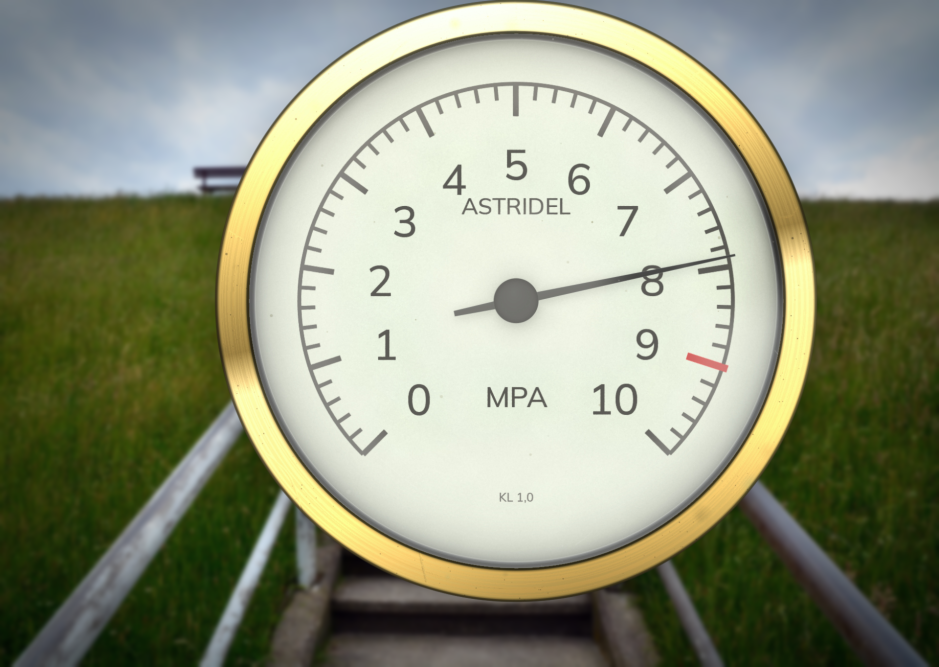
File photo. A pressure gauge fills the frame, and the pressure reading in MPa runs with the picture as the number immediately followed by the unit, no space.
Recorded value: 7.9MPa
